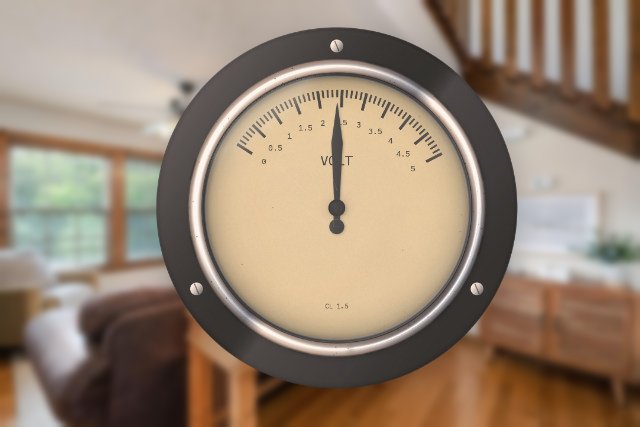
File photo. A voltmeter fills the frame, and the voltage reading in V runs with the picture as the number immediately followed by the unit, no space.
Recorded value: 2.4V
